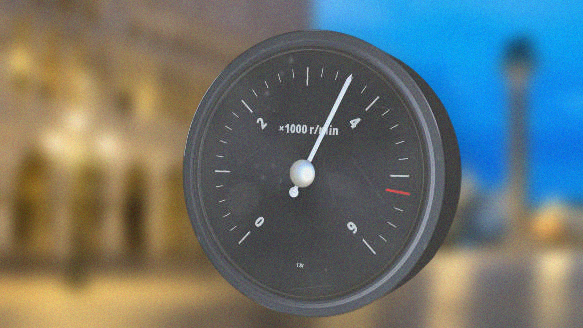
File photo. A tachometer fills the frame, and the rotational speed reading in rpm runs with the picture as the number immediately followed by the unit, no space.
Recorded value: 3600rpm
